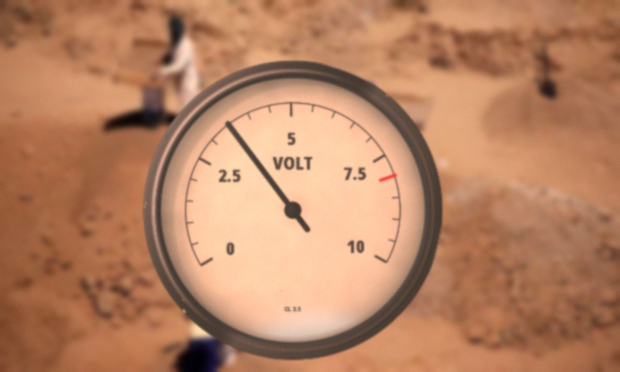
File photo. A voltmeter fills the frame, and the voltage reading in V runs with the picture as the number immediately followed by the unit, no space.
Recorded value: 3.5V
